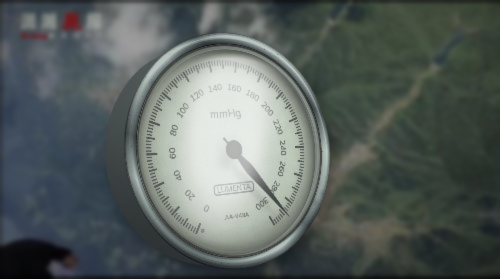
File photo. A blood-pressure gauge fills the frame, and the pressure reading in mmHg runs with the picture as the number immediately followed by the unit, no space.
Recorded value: 290mmHg
